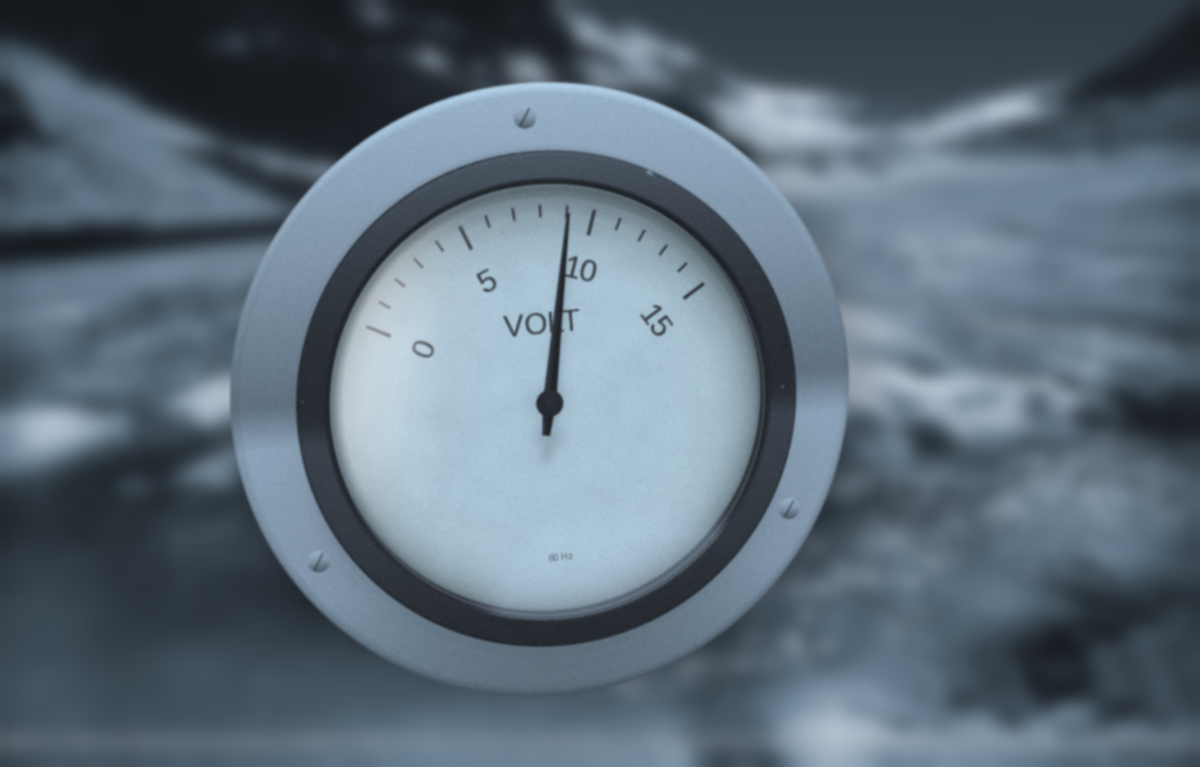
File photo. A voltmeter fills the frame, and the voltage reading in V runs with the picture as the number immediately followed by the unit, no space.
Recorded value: 9V
